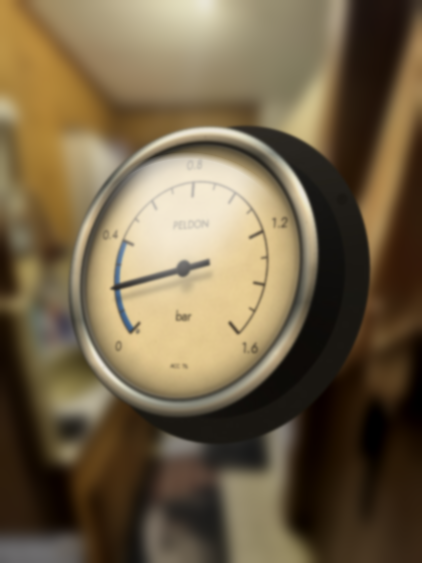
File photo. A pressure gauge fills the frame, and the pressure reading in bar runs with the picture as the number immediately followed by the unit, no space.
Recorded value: 0.2bar
